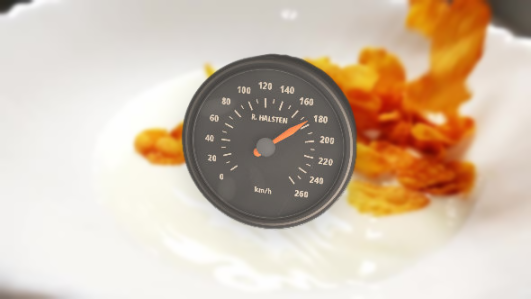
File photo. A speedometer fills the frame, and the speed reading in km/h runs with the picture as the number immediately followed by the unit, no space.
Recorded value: 175km/h
